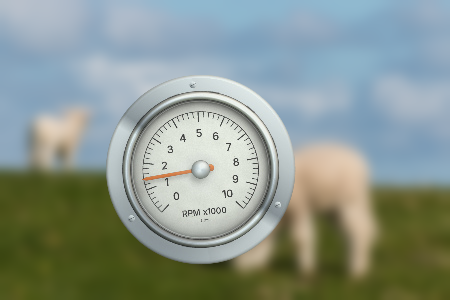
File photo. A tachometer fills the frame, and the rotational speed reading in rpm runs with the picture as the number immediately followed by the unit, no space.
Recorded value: 1400rpm
